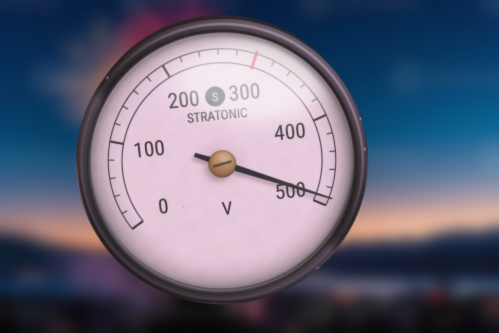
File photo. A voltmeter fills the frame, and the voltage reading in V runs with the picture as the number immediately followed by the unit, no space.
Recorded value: 490V
